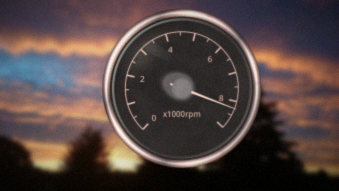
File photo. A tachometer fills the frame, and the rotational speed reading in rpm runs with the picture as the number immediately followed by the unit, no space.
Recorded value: 8250rpm
